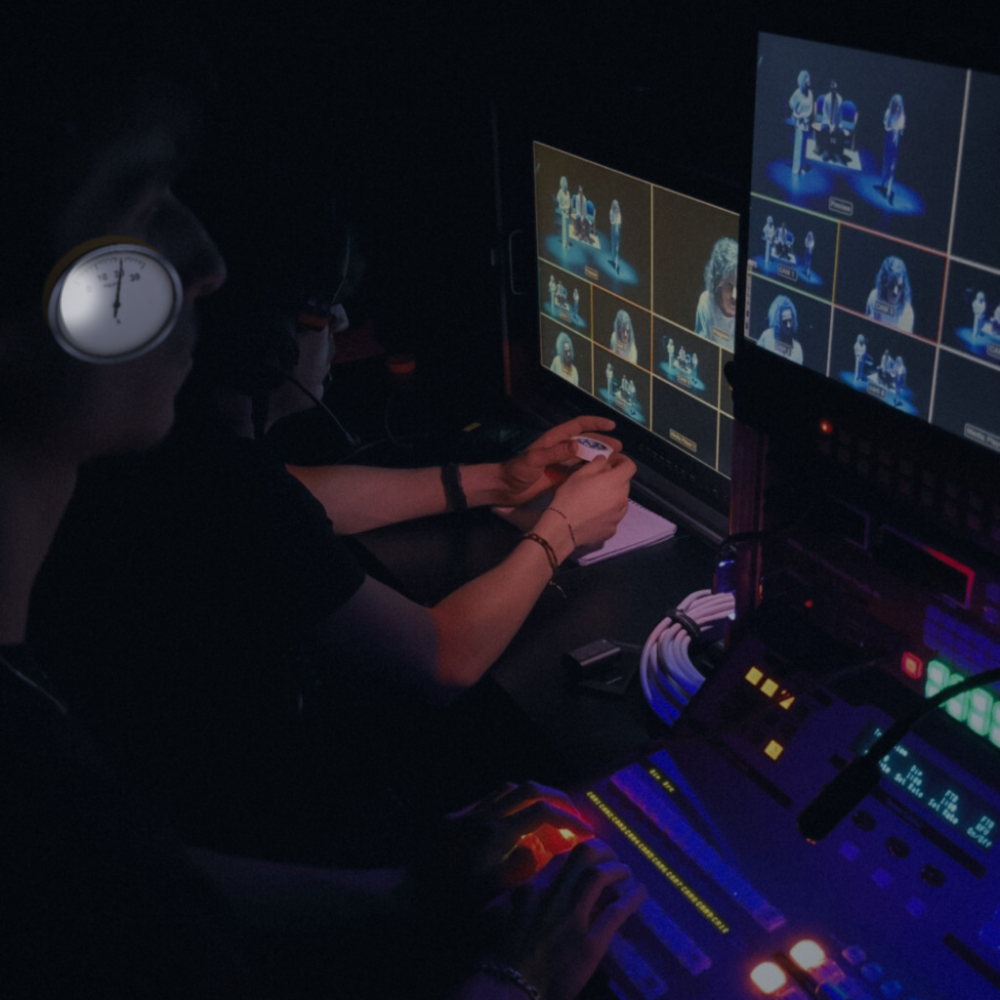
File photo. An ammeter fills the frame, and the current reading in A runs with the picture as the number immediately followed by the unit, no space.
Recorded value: 20A
